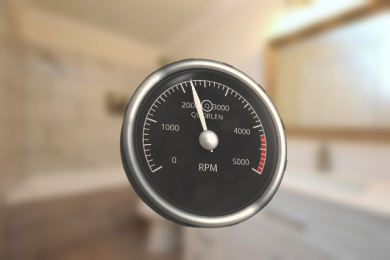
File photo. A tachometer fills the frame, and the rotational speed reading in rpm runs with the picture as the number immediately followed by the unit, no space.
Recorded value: 2200rpm
